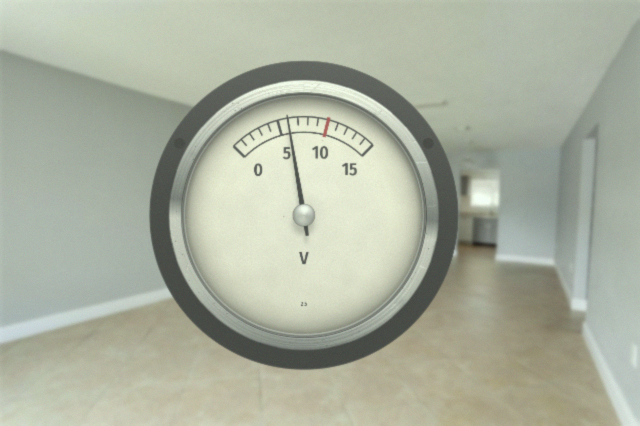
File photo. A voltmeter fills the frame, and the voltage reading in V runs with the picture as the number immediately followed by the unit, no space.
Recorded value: 6V
